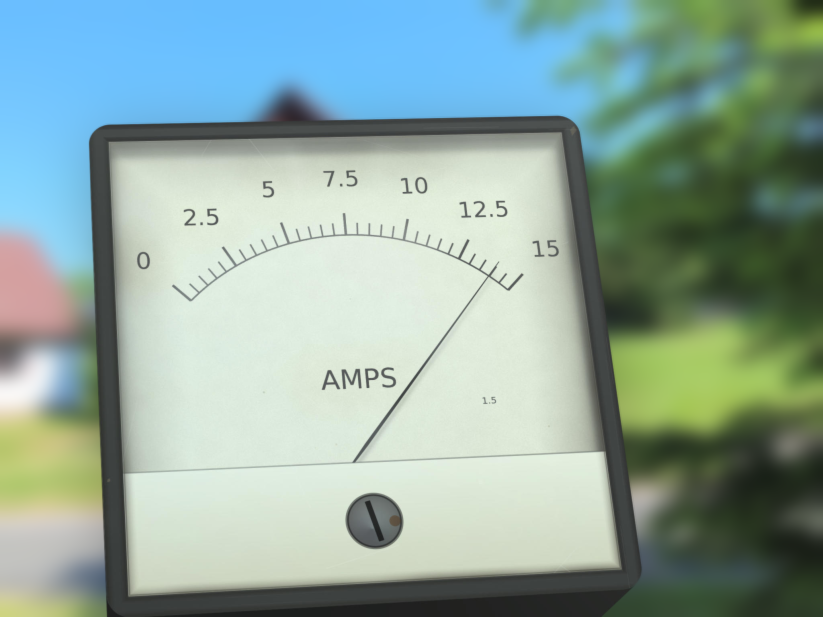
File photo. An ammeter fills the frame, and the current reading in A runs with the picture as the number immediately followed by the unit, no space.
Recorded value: 14A
